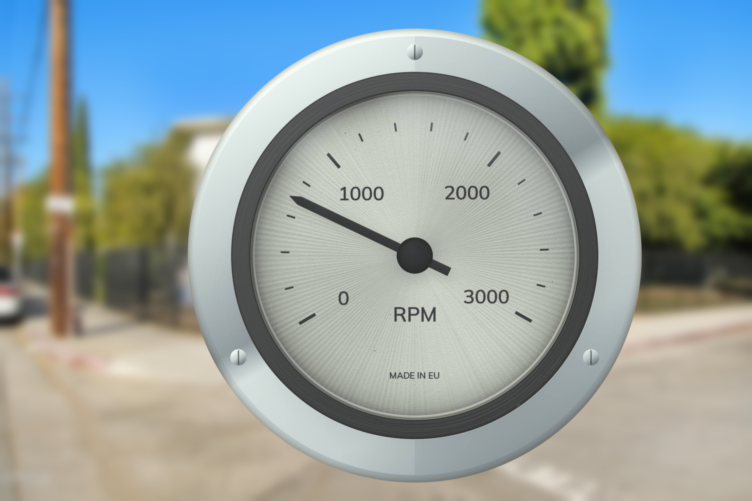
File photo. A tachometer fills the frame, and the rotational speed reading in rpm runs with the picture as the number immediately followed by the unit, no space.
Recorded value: 700rpm
